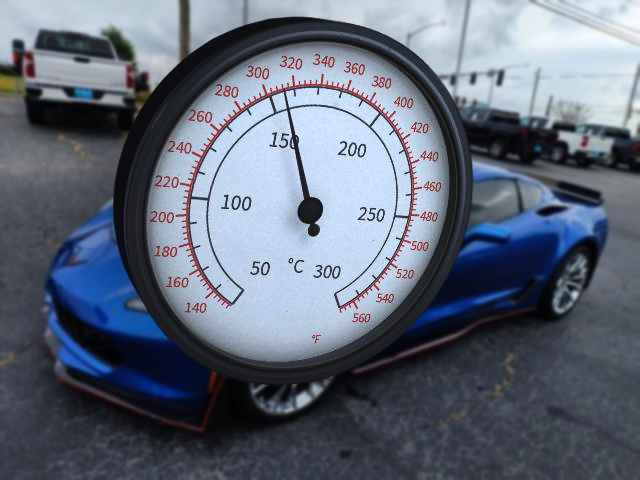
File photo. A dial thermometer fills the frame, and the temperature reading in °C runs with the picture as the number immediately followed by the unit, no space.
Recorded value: 155°C
